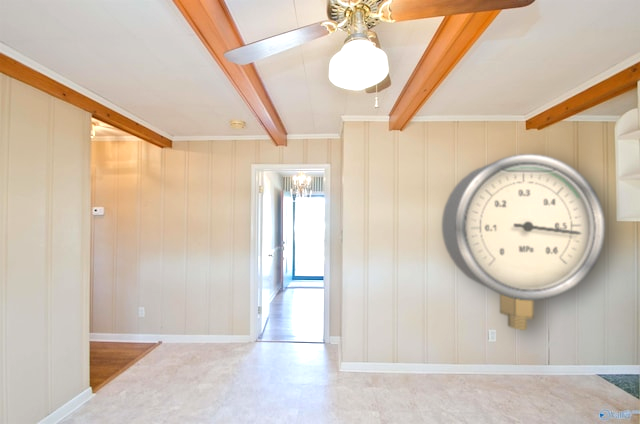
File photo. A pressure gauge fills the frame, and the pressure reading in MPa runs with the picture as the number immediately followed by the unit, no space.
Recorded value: 0.52MPa
